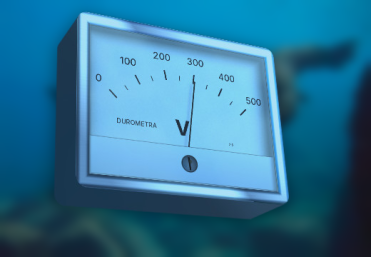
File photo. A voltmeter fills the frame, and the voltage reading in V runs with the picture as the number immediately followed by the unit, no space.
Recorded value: 300V
